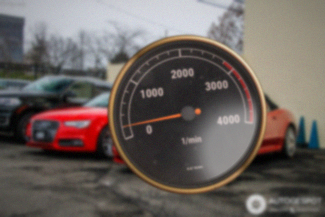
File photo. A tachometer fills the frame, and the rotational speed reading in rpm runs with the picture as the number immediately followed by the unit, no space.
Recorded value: 200rpm
